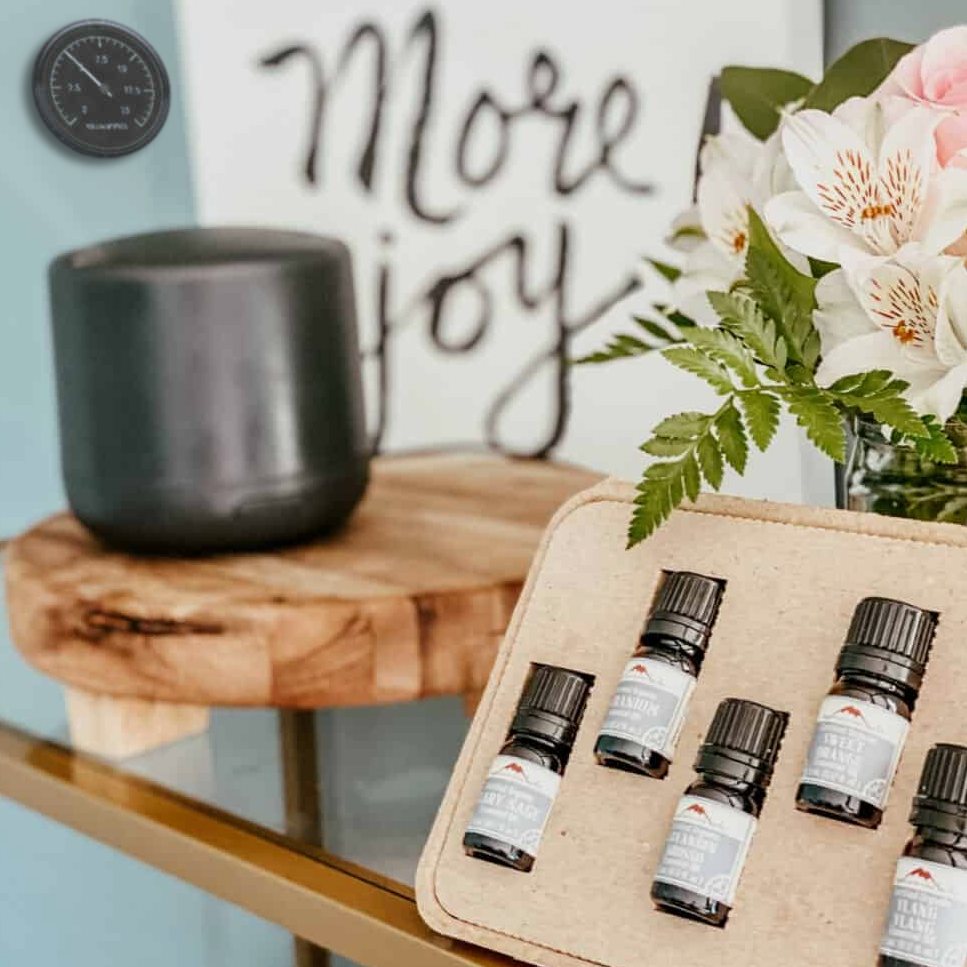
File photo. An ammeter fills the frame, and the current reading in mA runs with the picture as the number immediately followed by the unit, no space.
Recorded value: 5mA
